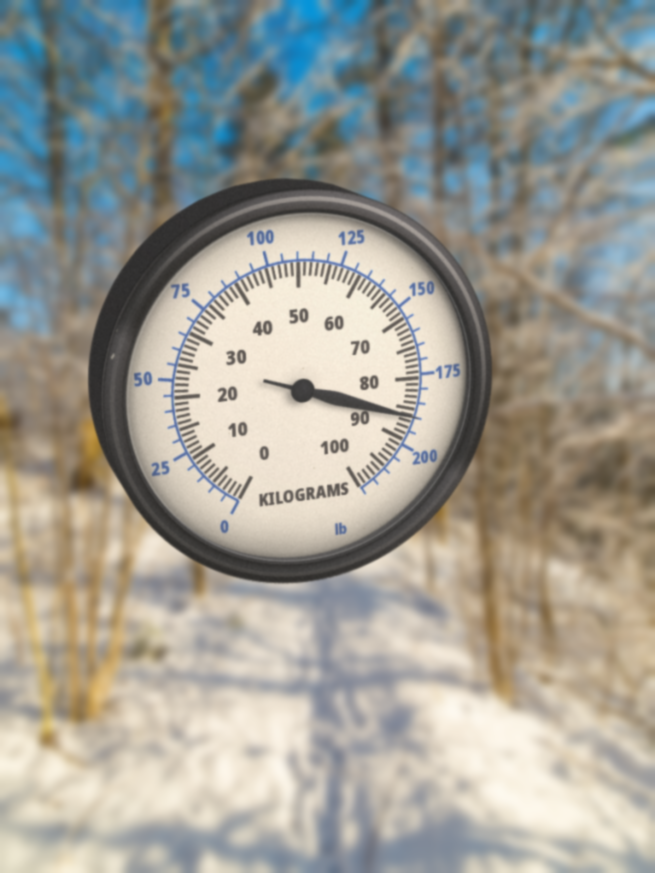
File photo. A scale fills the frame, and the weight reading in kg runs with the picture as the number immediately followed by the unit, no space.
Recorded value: 86kg
